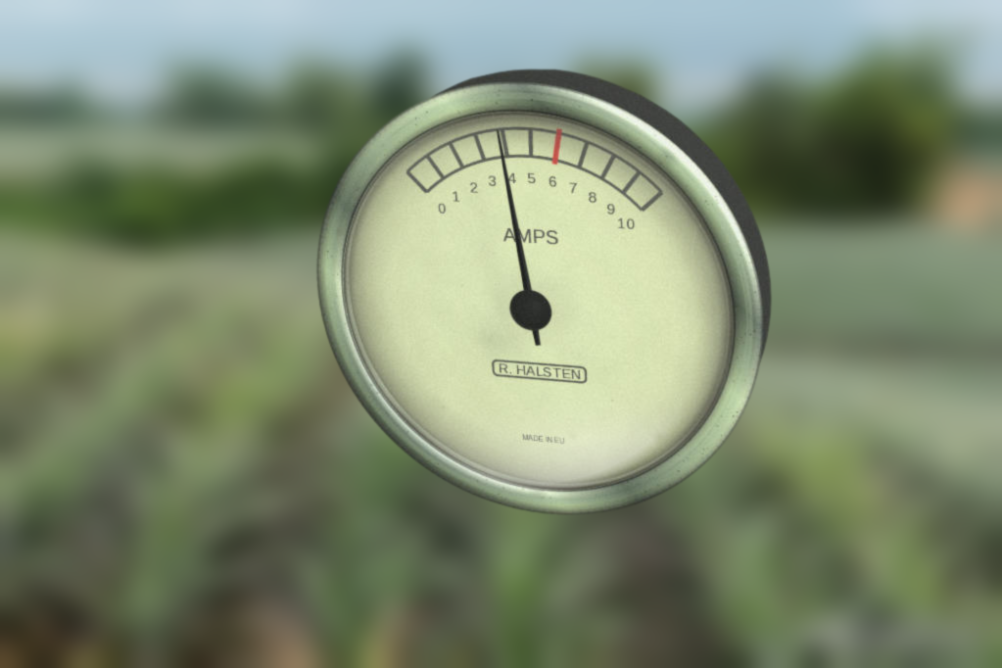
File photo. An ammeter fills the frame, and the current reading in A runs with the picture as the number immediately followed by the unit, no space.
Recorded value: 4A
